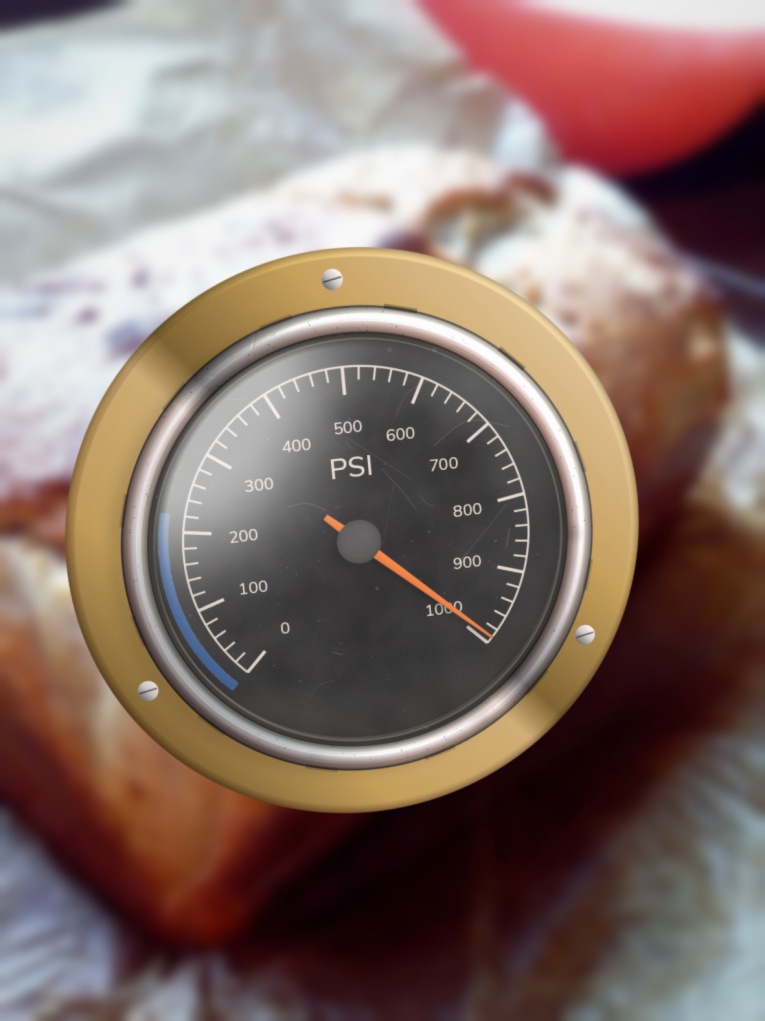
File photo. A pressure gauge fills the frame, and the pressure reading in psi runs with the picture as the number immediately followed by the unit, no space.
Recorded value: 990psi
